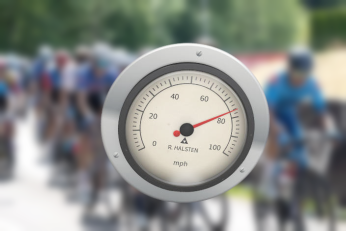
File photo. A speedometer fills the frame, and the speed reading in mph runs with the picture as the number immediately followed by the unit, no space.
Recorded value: 76mph
